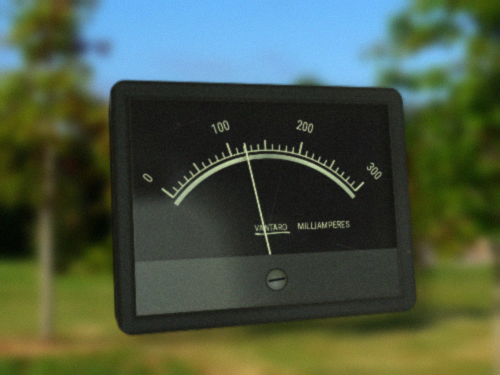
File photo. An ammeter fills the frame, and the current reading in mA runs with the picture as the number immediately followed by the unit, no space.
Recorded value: 120mA
